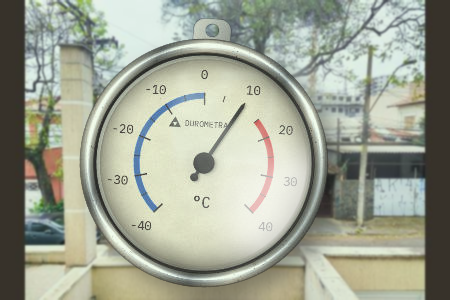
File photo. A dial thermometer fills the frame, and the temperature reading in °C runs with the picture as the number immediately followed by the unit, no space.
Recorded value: 10°C
